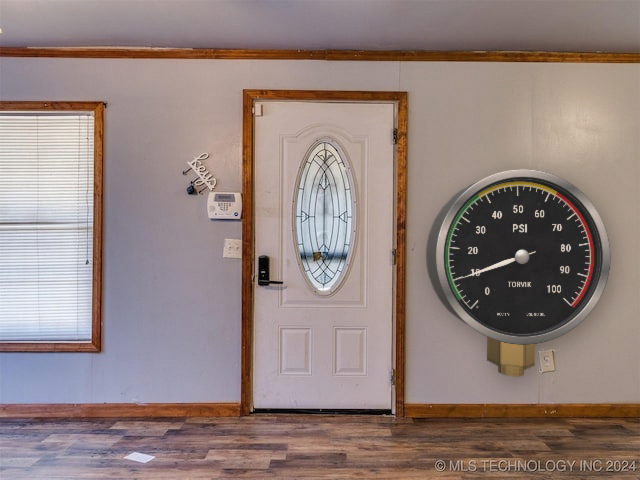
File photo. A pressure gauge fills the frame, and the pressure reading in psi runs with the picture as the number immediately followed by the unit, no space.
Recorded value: 10psi
